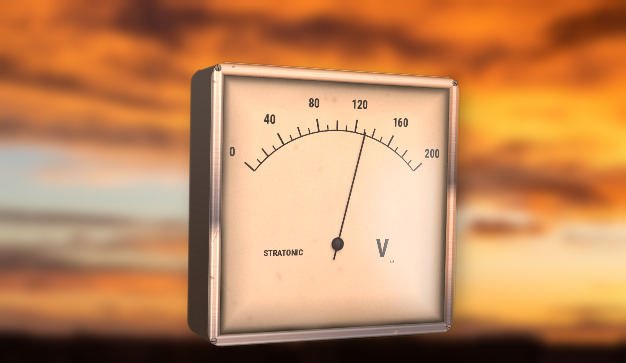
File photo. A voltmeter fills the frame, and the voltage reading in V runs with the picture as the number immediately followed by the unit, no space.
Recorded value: 130V
